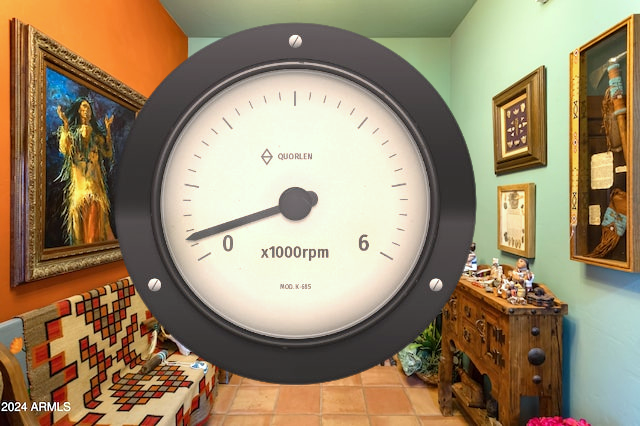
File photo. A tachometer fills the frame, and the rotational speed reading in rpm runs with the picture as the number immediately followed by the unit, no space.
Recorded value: 300rpm
